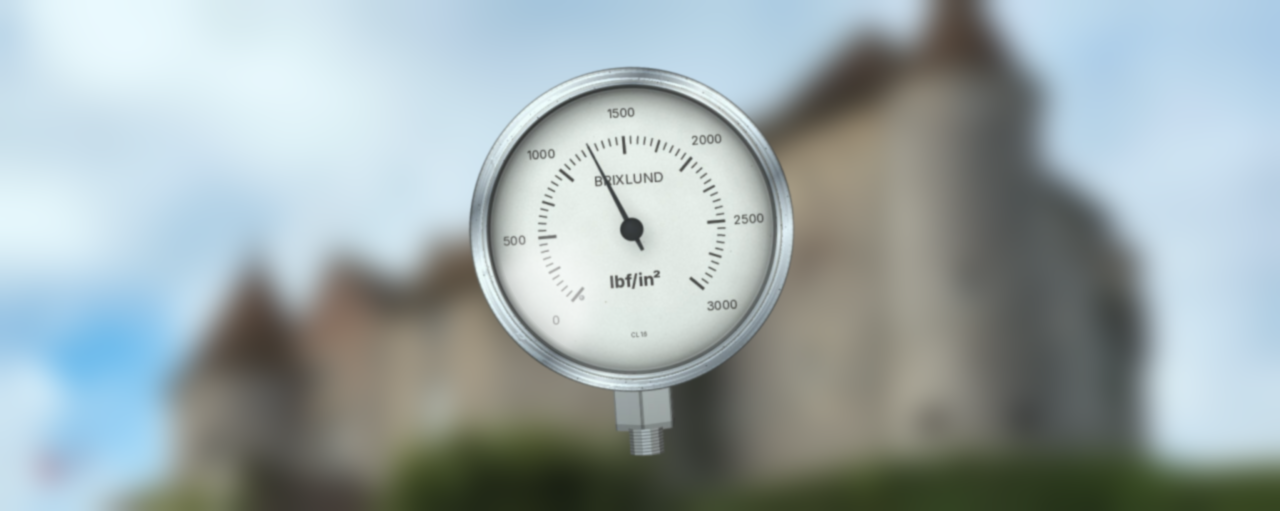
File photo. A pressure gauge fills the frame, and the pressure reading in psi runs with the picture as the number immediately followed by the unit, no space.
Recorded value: 1250psi
